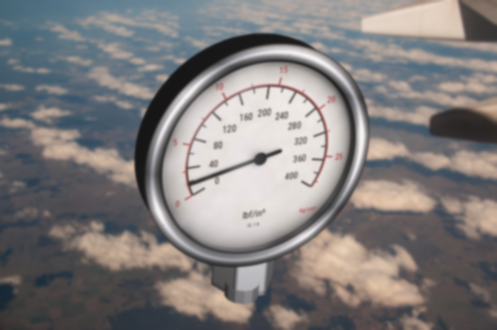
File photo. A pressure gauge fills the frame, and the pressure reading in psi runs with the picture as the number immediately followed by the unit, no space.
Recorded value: 20psi
